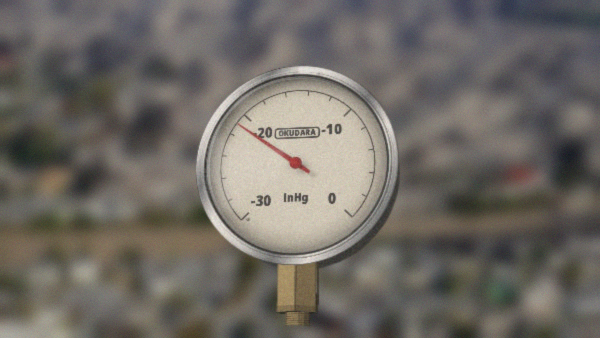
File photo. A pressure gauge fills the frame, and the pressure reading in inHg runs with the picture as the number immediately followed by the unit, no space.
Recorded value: -21inHg
